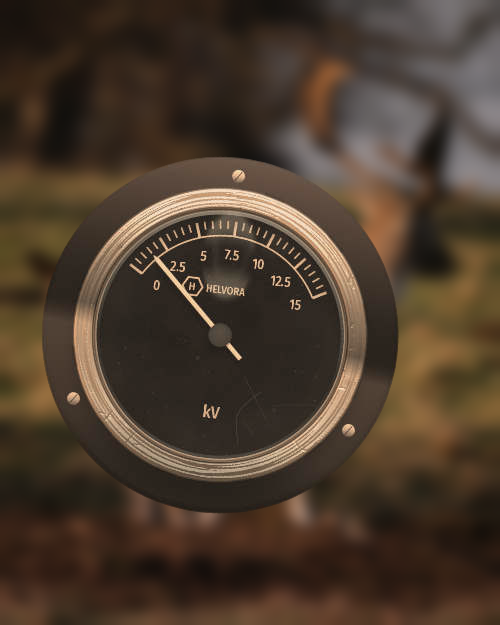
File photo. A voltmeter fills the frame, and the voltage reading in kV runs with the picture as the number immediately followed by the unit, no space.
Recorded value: 1.5kV
